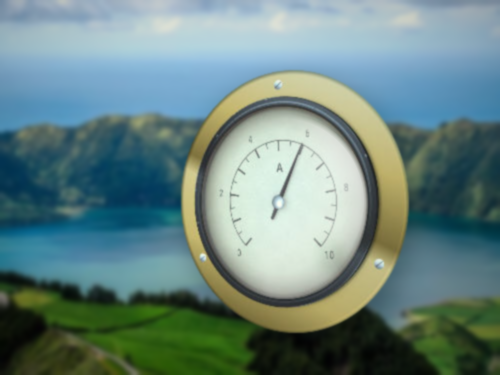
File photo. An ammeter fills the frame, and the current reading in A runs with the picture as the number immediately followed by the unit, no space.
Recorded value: 6A
